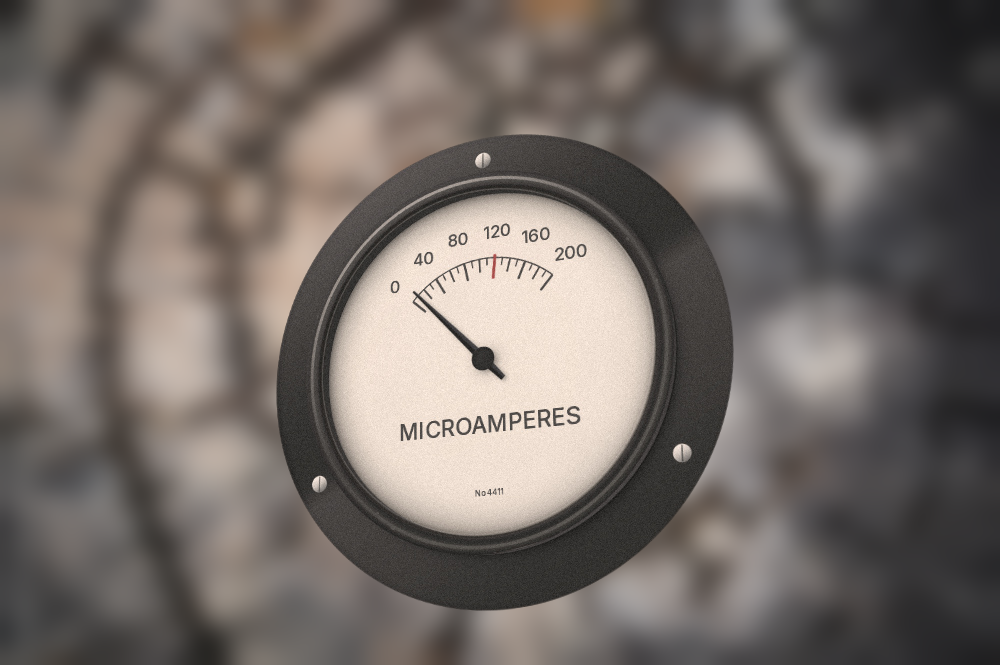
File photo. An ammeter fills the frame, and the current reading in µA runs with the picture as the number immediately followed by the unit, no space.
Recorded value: 10µA
